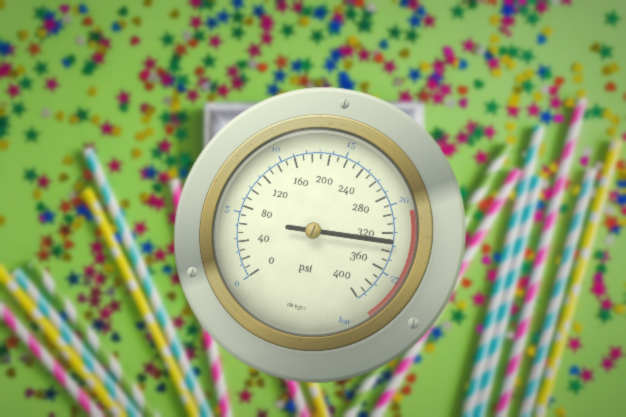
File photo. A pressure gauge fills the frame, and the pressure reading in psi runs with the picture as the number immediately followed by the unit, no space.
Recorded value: 330psi
